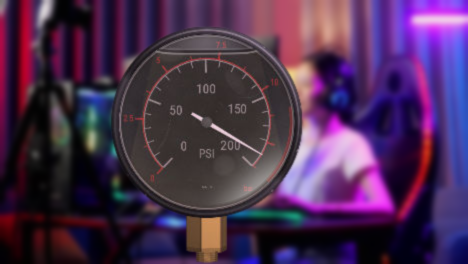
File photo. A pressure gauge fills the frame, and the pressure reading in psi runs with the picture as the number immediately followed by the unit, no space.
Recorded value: 190psi
